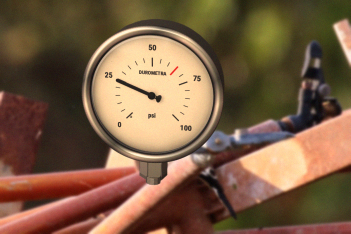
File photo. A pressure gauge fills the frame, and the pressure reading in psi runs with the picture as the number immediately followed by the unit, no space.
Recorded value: 25psi
